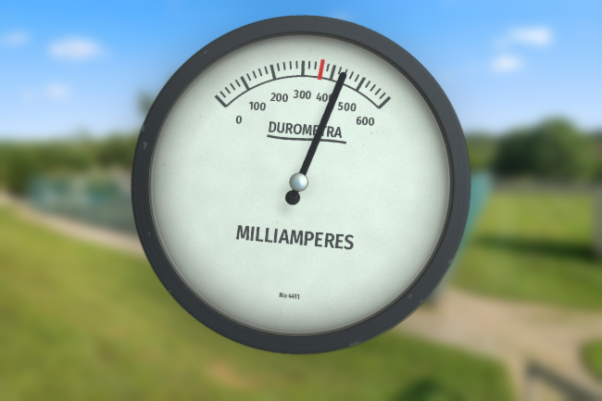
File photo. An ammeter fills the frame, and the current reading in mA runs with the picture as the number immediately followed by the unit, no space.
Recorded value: 440mA
